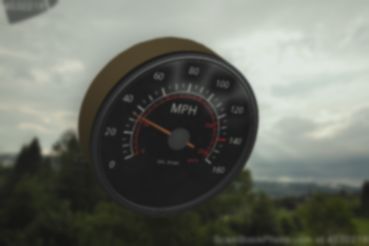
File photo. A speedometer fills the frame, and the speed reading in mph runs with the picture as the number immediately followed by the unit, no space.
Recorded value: 35mph
